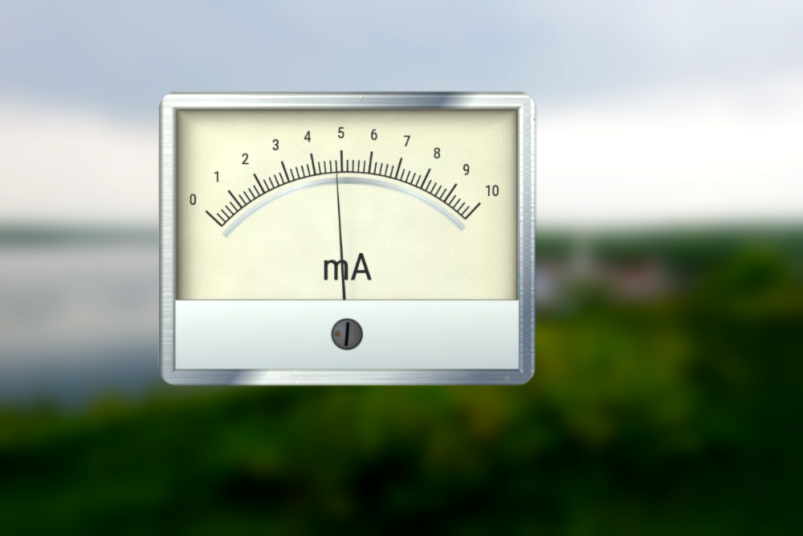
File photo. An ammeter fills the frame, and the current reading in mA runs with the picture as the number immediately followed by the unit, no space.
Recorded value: 4.8mA
